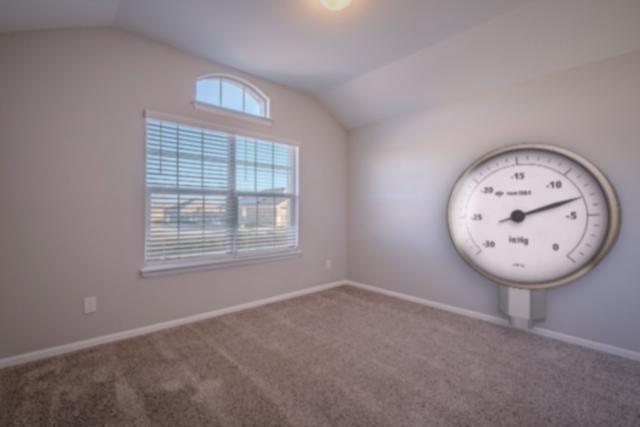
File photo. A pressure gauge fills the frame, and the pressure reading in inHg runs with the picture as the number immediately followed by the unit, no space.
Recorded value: -7inHg
